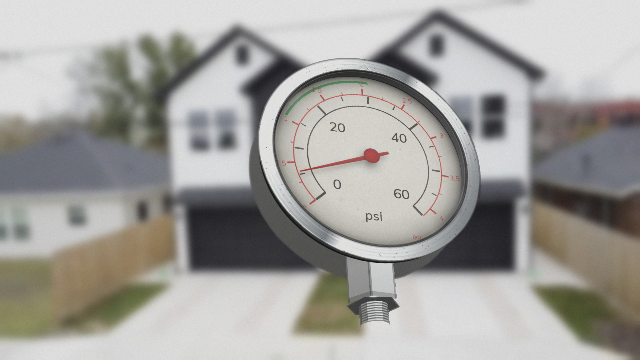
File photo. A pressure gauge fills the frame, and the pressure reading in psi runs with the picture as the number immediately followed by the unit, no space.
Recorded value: 5psi
